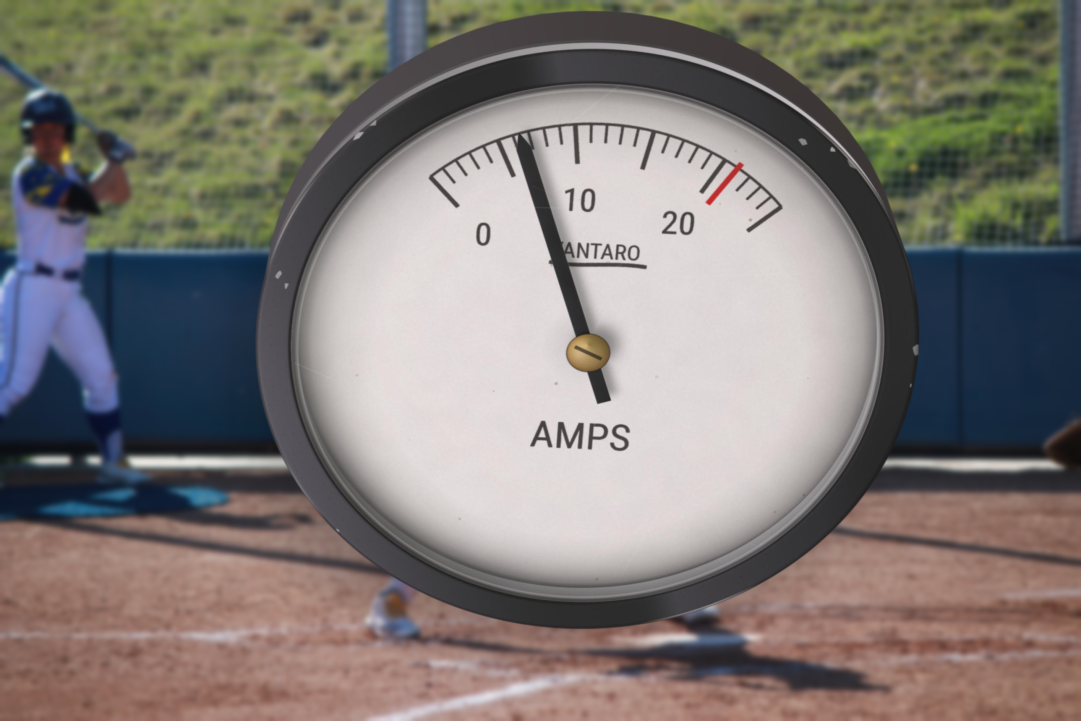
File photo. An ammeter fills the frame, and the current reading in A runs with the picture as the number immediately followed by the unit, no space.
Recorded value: 6.5A
